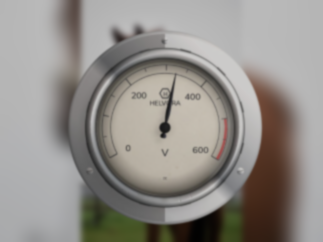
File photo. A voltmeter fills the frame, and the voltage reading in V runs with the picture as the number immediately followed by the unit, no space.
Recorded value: 325V
